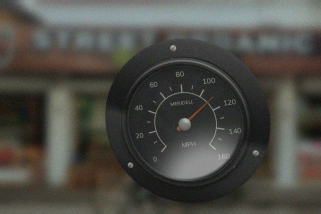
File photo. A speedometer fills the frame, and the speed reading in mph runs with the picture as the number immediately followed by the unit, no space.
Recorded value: 110mph
